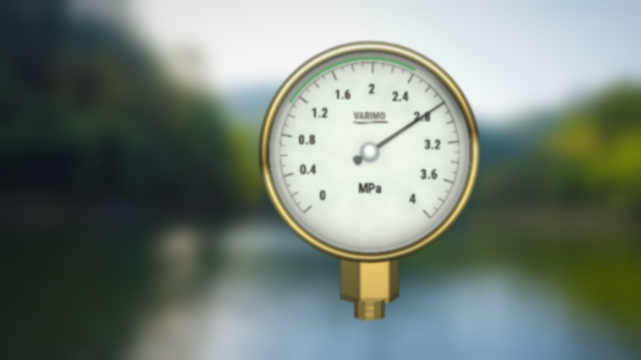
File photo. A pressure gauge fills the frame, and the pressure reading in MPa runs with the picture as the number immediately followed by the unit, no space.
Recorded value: 2.8MPa
